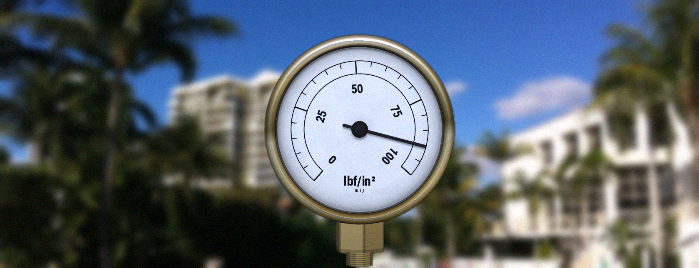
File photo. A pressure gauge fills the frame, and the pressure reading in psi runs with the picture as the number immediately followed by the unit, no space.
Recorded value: 90psi
